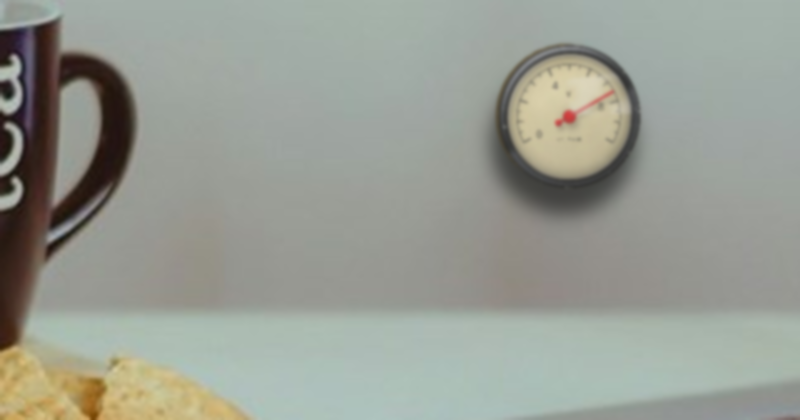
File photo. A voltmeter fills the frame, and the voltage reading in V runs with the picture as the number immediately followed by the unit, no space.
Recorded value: 7.5V
